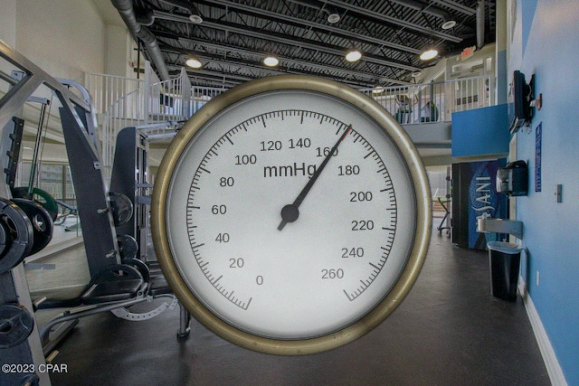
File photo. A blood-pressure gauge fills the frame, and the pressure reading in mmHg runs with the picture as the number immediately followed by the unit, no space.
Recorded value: 164mmHg
